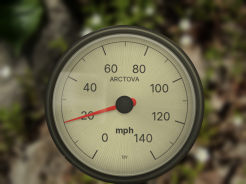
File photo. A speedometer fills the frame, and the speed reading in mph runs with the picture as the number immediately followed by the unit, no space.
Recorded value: 20mph
